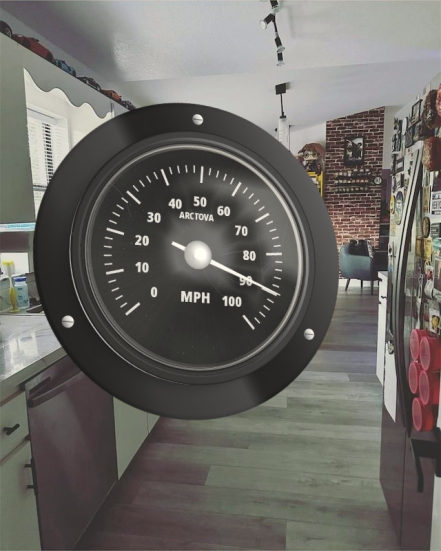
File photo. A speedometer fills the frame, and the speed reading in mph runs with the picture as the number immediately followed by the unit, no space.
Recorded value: 90mph
